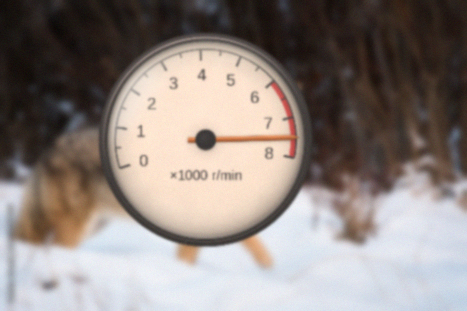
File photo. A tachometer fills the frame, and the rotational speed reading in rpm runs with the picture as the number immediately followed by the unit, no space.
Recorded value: 7500rpm
